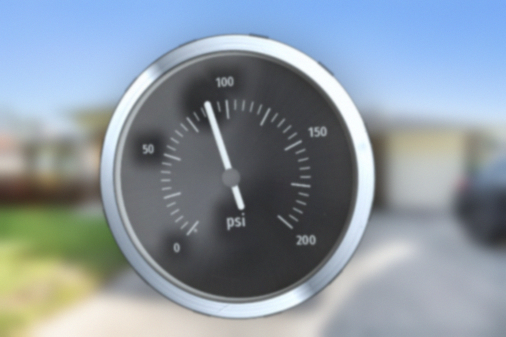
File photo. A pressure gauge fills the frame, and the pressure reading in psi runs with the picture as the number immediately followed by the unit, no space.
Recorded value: 90psi
